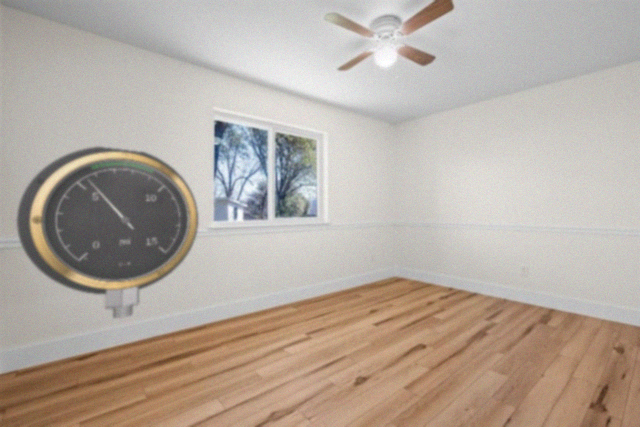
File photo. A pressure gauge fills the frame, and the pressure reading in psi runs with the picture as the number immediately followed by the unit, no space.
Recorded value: 5.5psi
